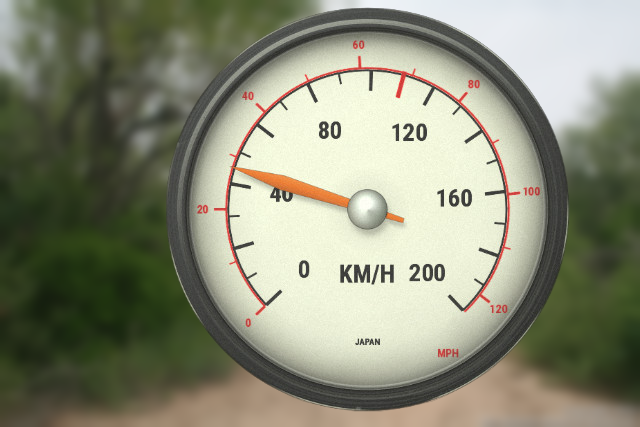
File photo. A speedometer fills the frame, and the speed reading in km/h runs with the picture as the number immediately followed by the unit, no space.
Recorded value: 45km/h
